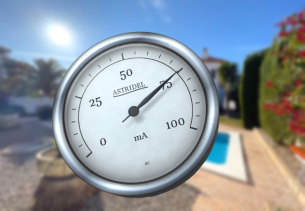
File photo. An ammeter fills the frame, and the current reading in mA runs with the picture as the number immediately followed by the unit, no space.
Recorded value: 75mA
